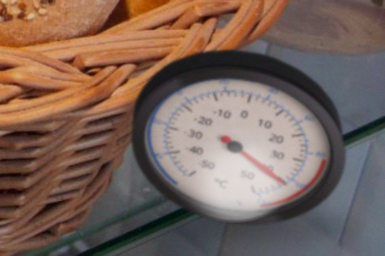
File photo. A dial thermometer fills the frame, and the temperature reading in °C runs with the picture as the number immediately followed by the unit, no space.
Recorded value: 40°C
